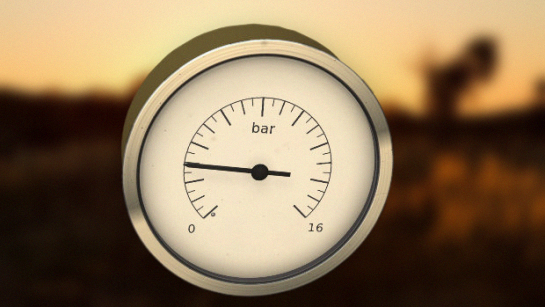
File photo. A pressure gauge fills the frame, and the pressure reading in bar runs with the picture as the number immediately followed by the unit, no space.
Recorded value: 3bar
